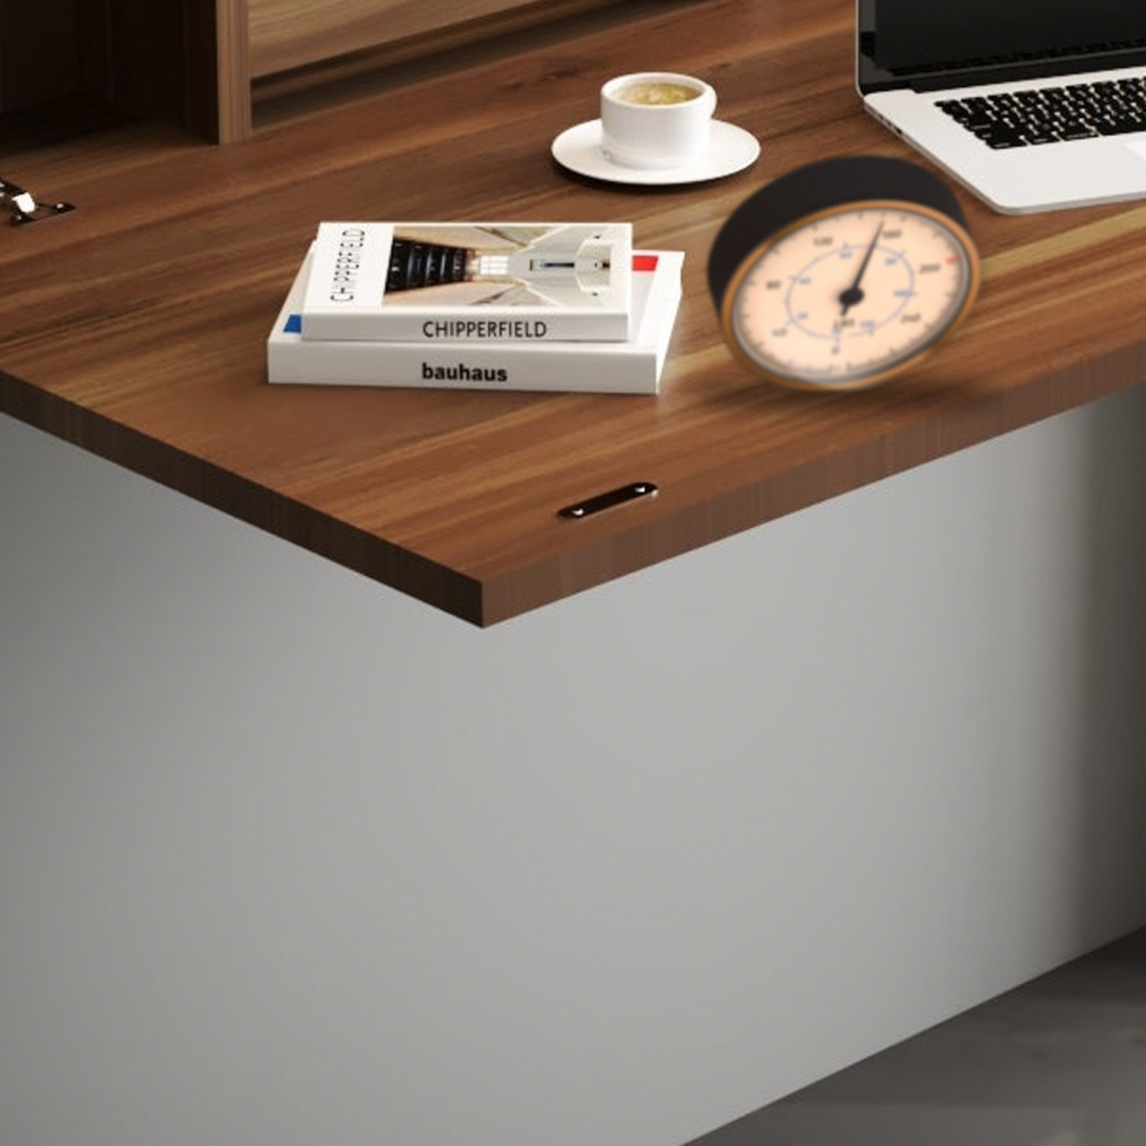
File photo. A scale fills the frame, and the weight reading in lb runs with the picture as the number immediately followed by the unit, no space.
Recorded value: 150lb
